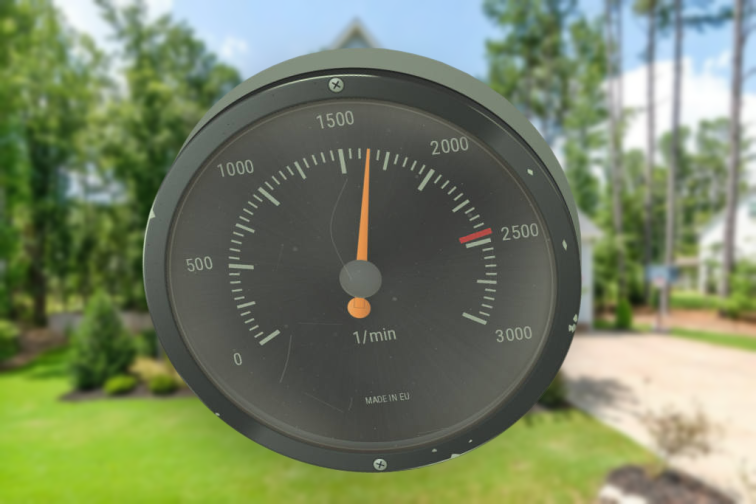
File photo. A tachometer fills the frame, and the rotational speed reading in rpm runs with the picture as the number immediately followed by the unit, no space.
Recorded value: 1650rpm
